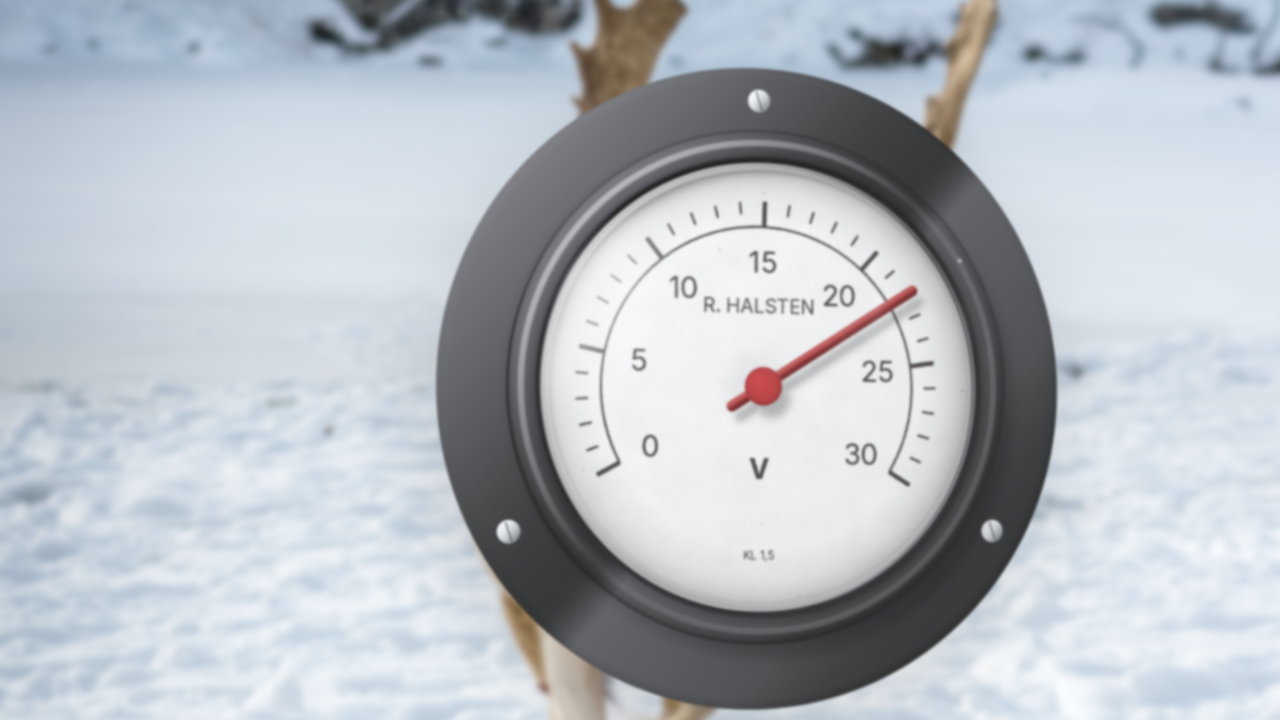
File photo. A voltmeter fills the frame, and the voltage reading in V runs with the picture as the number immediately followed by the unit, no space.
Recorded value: 22V
